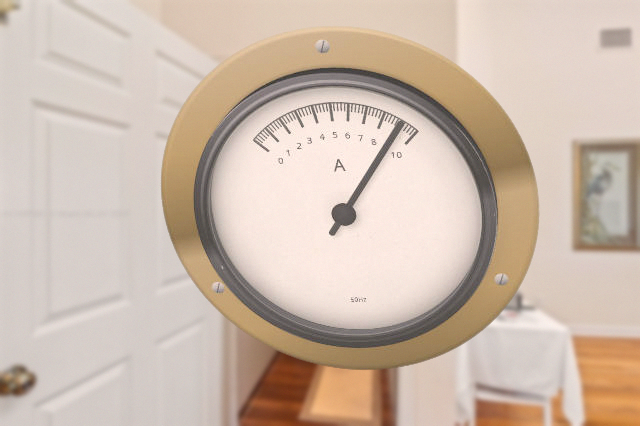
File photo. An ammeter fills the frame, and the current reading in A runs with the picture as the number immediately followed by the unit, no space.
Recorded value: 9A
